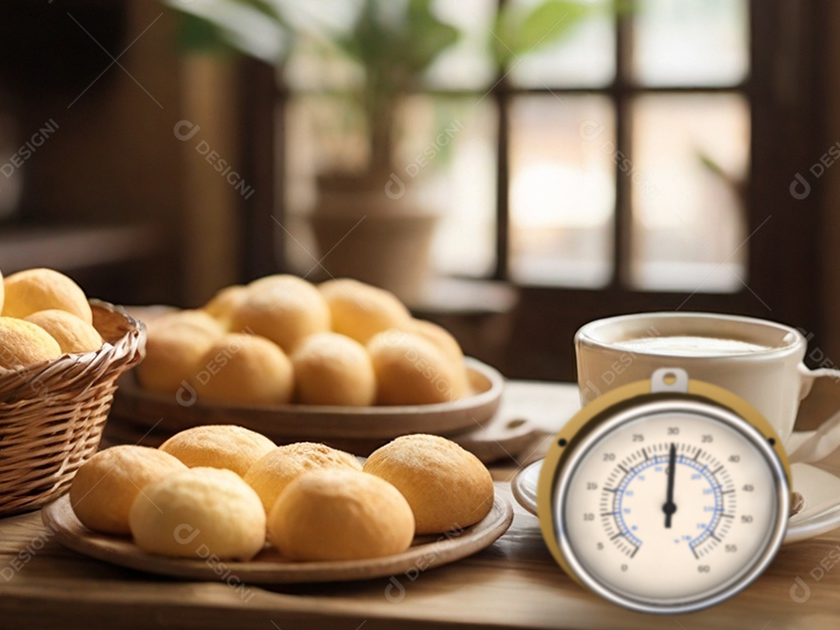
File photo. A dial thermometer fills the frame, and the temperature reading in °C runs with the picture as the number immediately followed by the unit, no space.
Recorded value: 30°C
